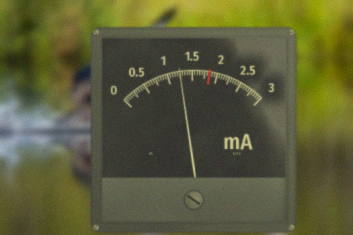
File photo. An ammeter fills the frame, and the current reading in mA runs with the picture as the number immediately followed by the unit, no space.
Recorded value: 1.25mA
